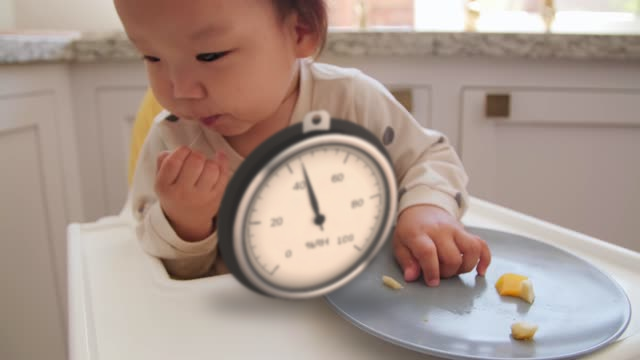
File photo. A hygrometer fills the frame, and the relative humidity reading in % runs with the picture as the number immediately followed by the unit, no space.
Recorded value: 44%
